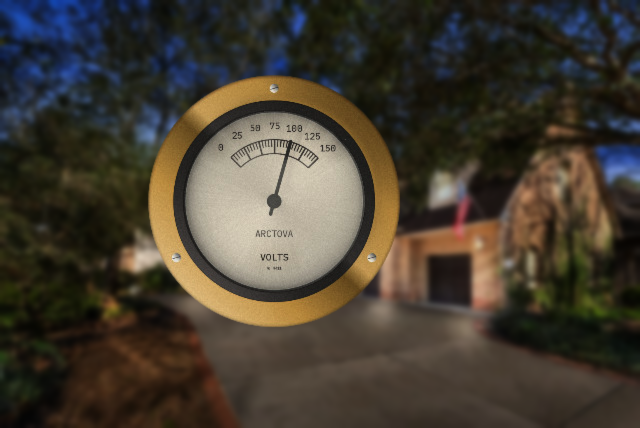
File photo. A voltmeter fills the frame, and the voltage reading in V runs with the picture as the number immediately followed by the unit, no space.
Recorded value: 100V
